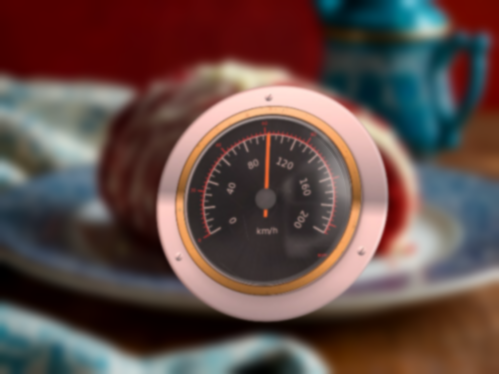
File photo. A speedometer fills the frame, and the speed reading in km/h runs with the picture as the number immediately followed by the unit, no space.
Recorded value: 100km/h
